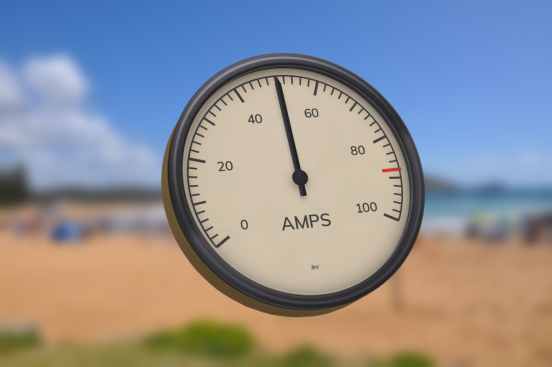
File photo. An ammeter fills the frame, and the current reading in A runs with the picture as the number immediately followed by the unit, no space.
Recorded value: 50A
